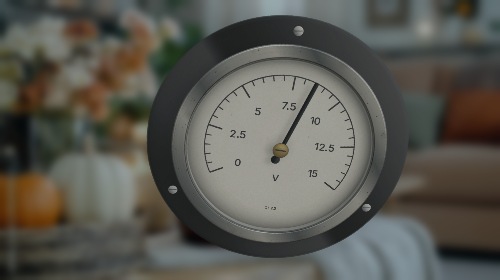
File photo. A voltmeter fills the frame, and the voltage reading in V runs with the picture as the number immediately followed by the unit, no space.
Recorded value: 8.5V
